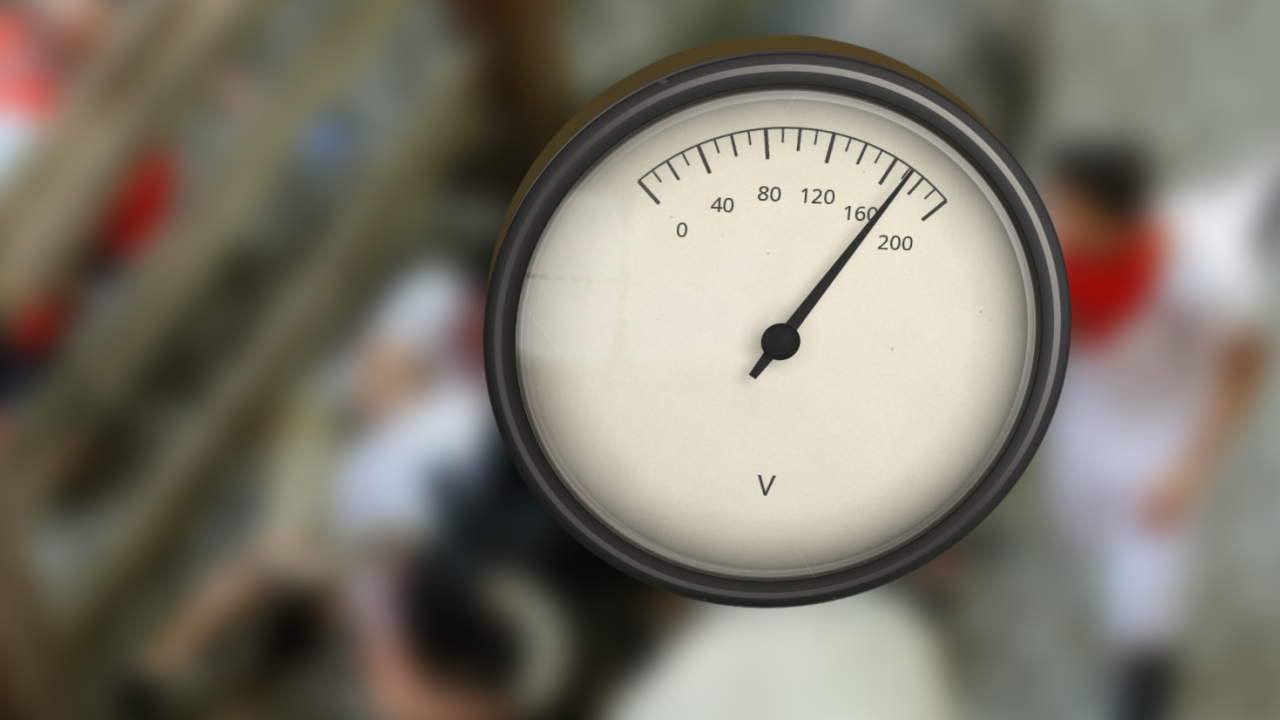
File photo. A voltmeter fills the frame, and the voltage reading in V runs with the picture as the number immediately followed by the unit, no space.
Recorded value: 170V
